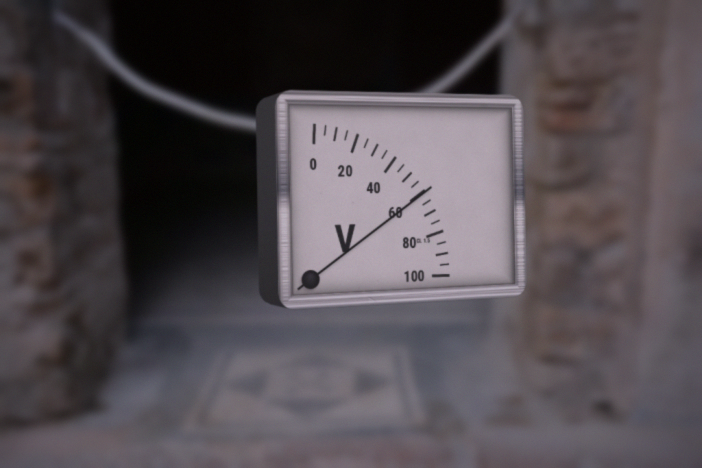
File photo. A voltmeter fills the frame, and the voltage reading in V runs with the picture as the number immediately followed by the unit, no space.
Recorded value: 60V
